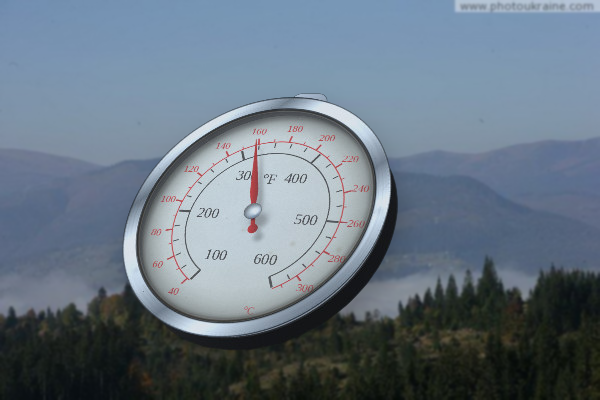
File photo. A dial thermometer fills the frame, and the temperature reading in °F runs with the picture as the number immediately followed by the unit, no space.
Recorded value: 320°F
